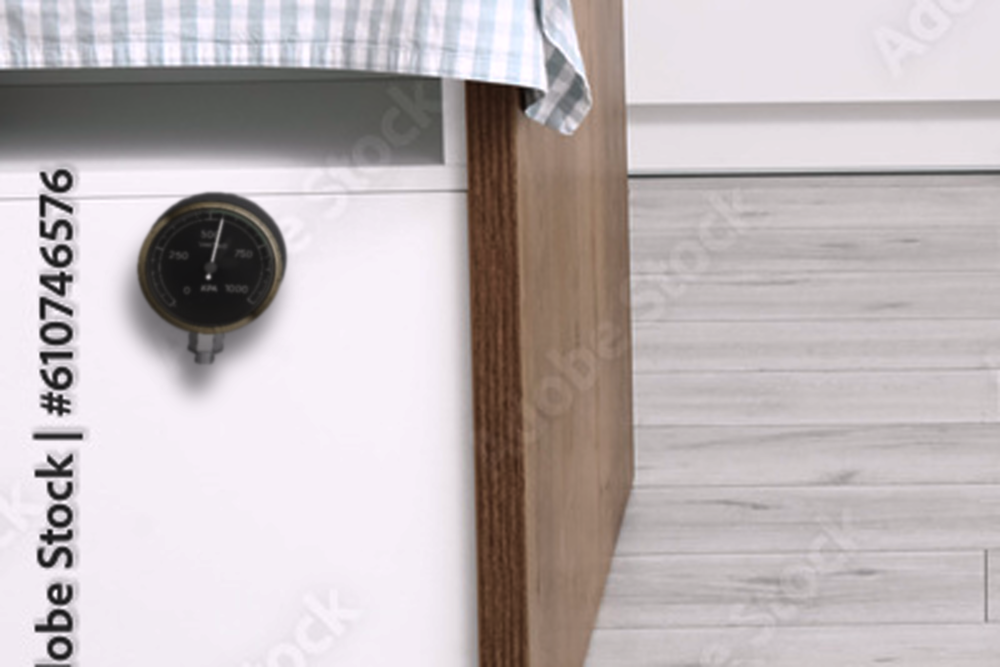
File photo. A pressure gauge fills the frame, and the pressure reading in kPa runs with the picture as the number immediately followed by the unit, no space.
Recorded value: 550kPa
